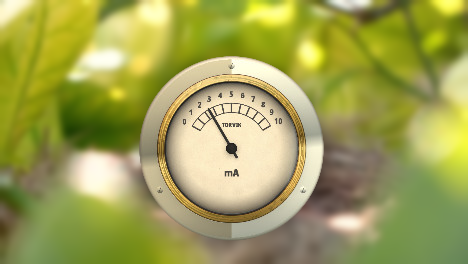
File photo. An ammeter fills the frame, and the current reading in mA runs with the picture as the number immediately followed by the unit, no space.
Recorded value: 2.5mA
